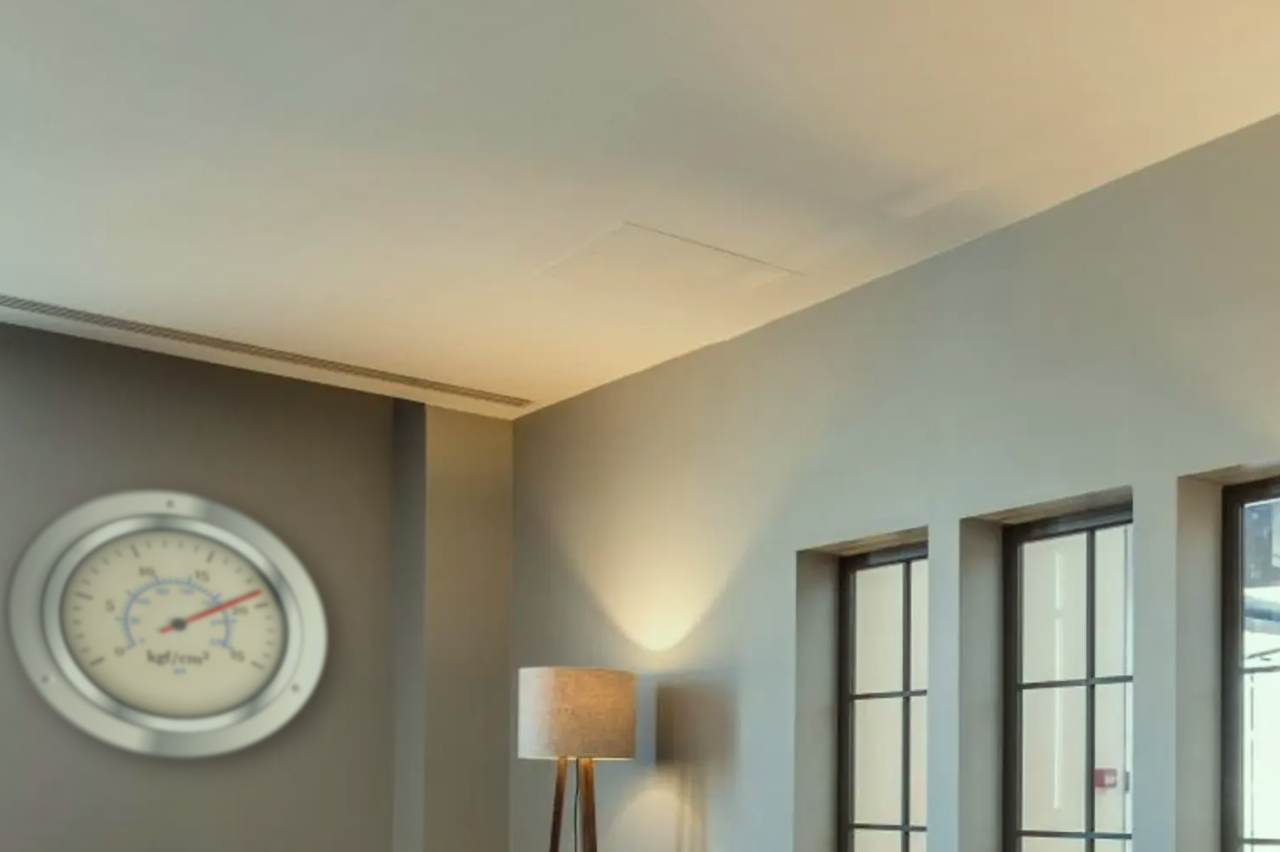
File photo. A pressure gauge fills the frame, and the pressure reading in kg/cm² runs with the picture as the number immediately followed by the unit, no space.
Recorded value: 19kg/cm²
